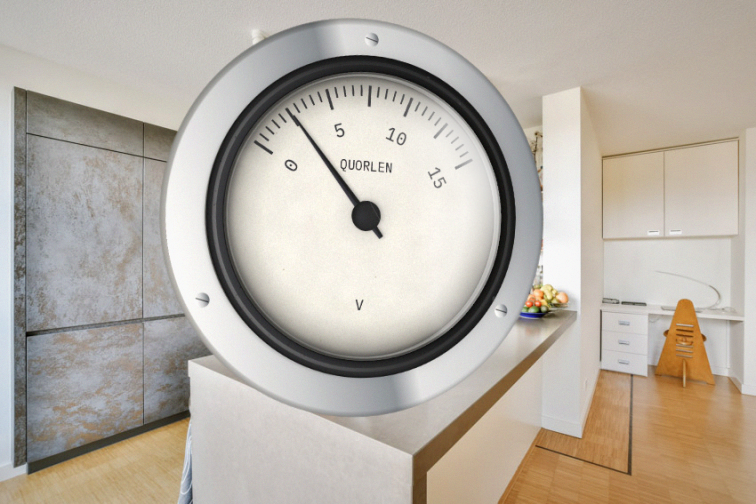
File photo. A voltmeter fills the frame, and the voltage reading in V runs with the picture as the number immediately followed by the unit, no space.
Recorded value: 2.5V
